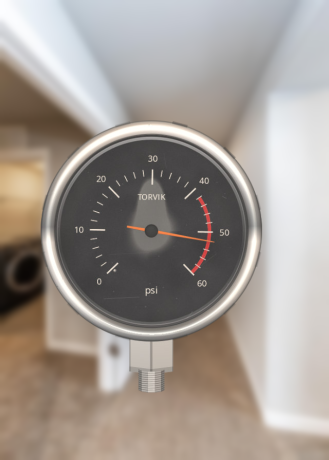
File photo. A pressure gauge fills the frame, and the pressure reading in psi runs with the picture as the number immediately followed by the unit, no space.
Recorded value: 52psi
